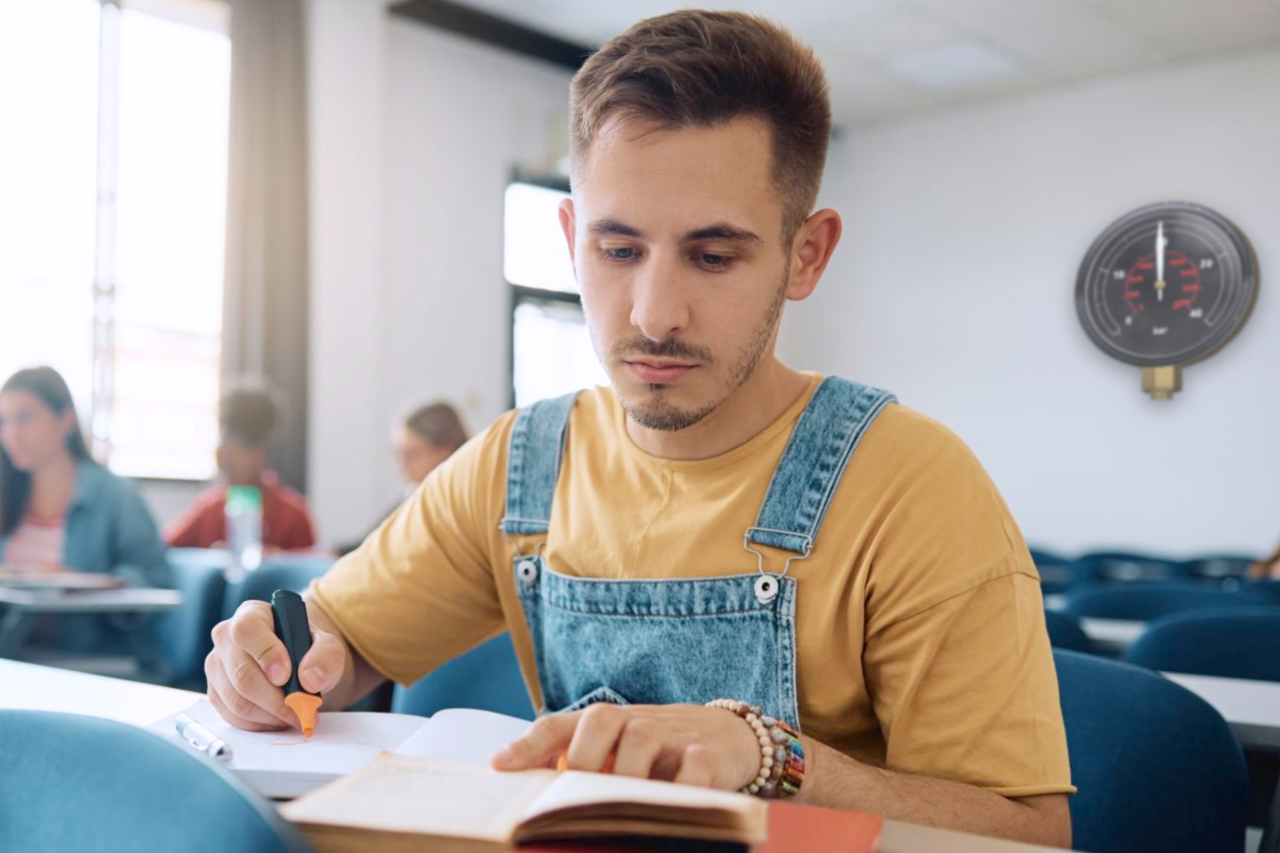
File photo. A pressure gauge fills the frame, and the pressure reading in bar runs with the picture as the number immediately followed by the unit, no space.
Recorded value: 20bar
